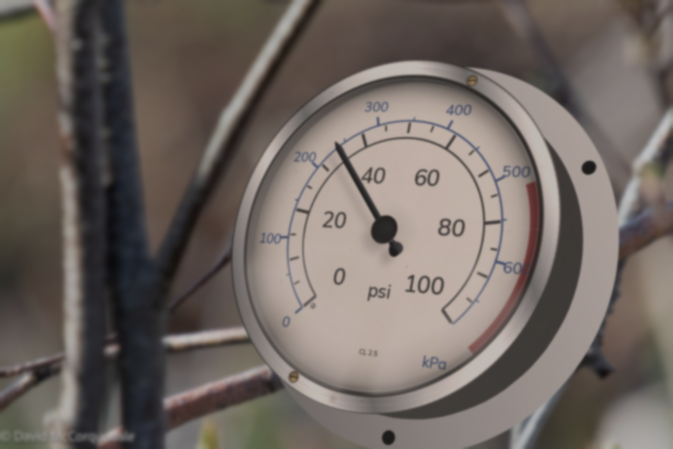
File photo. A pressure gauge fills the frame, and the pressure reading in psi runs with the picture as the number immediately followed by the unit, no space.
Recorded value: 35psi
